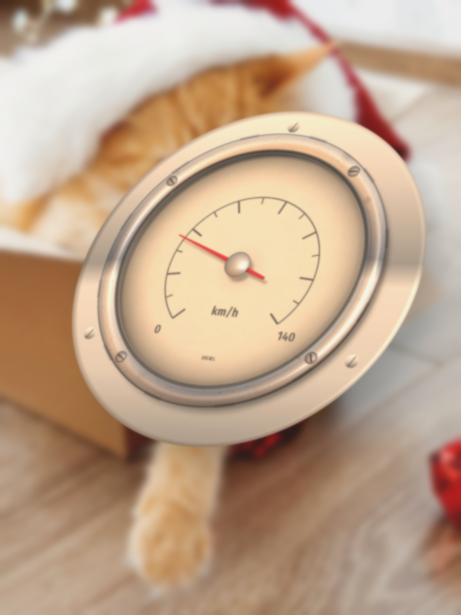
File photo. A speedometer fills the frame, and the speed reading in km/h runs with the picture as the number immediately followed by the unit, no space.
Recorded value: 35km/h
